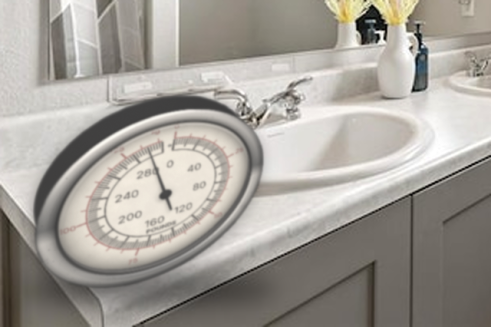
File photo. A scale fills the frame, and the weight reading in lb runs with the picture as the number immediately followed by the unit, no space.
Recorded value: 290lb
